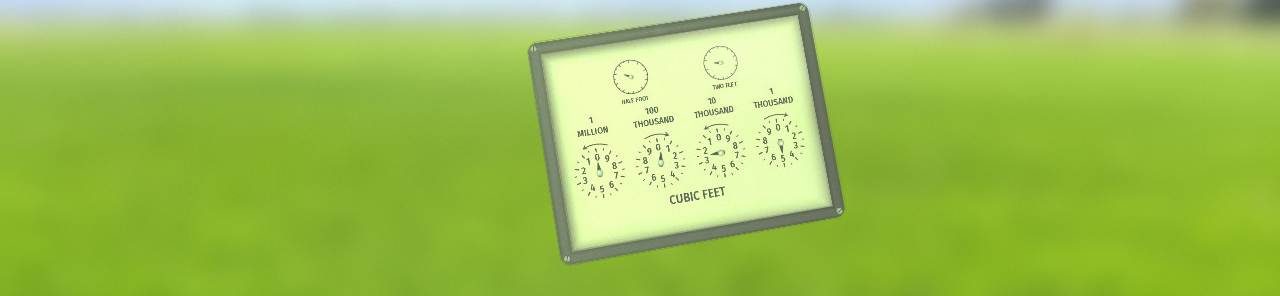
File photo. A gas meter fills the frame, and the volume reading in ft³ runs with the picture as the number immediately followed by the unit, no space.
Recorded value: 2500ft³
